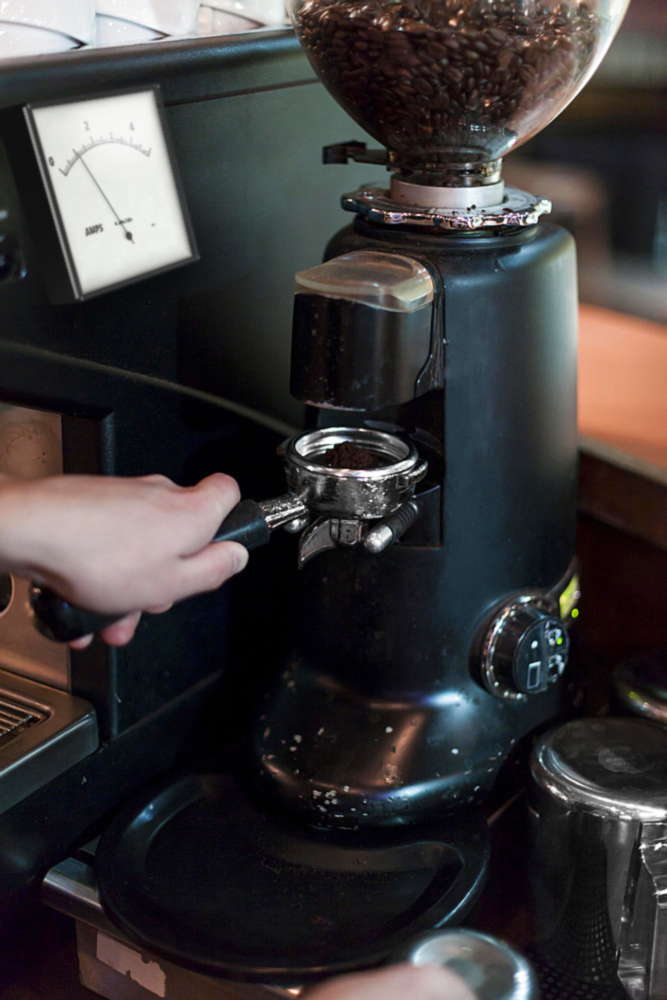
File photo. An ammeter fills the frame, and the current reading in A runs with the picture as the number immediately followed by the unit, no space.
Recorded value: 1A
